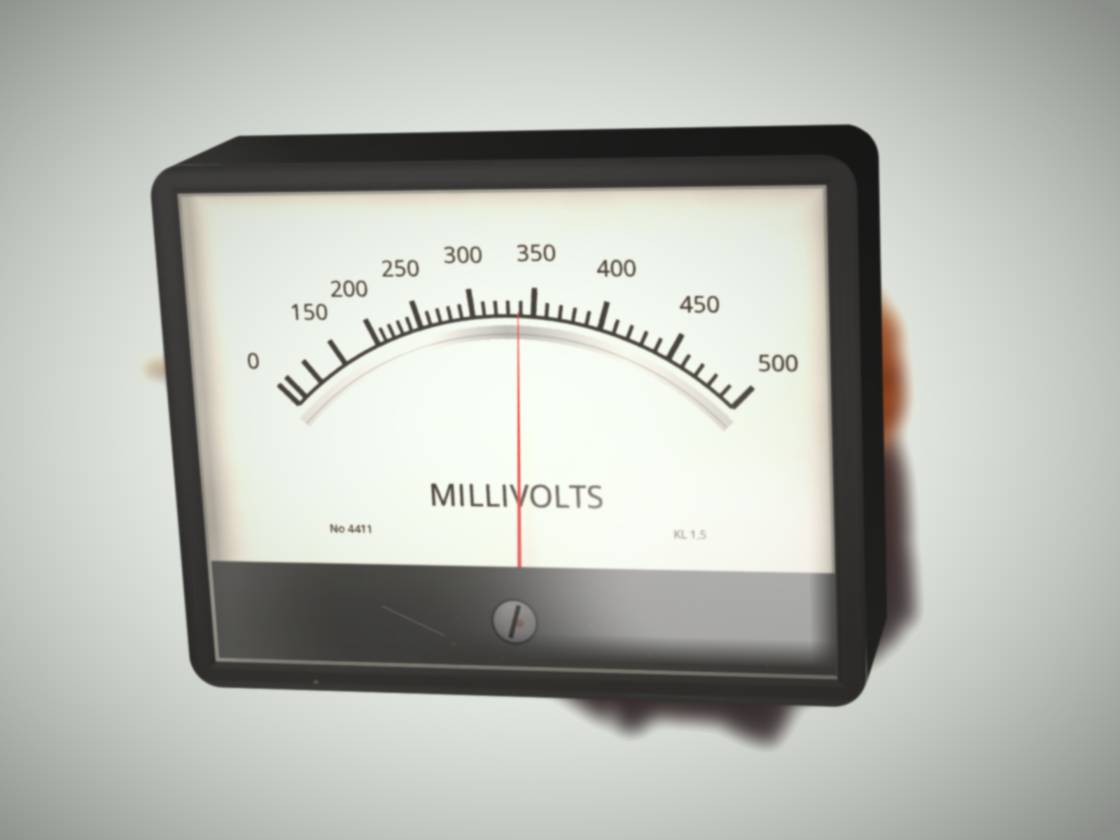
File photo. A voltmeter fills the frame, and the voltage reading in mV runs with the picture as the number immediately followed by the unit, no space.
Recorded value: 340mV
